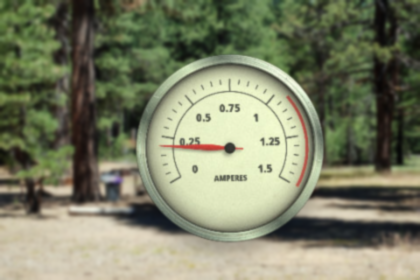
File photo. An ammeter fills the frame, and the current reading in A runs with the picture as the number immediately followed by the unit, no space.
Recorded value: 0.2A
